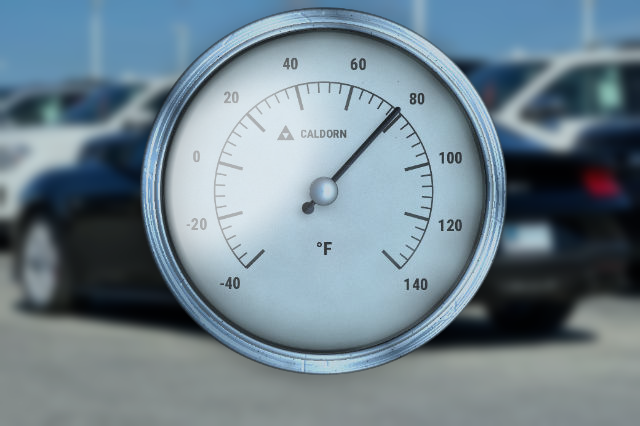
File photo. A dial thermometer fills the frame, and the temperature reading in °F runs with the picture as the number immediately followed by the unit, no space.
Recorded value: 78°F
